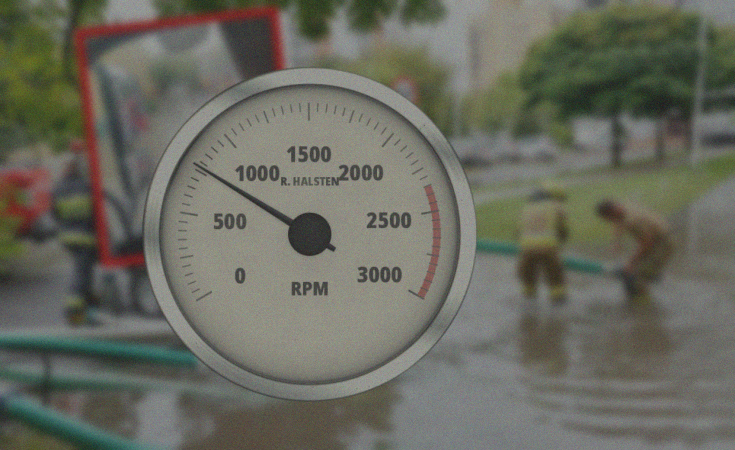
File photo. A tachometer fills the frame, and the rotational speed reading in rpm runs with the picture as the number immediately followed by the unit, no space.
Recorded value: 775rpm
